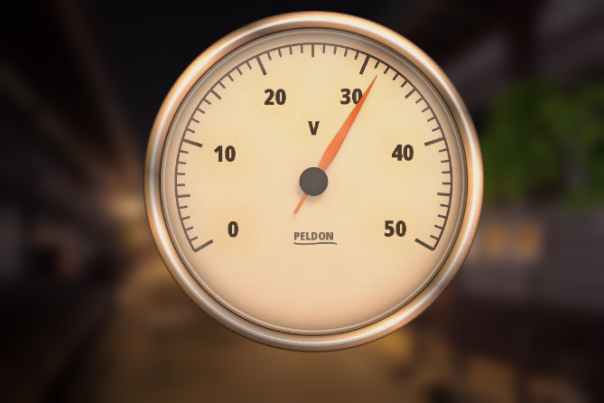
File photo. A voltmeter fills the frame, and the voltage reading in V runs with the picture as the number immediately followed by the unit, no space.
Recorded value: 31.5V
